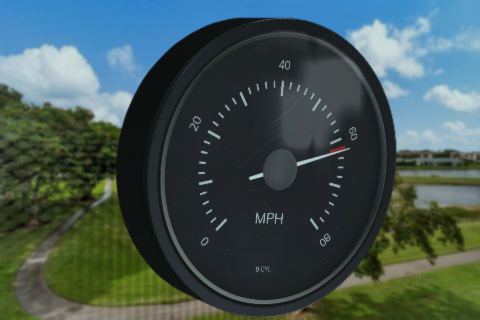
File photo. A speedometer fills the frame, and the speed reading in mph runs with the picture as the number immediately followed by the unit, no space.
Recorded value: 62mph
